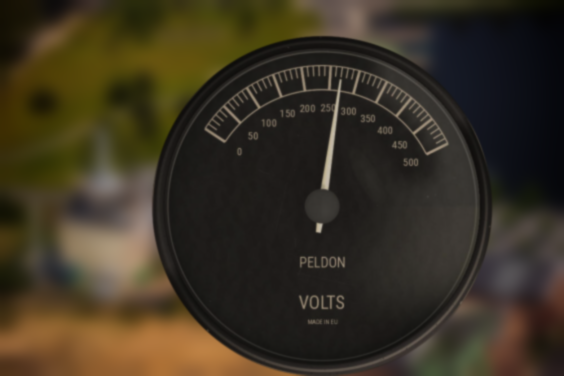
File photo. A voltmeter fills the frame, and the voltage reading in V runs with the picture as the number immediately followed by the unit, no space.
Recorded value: 270V
